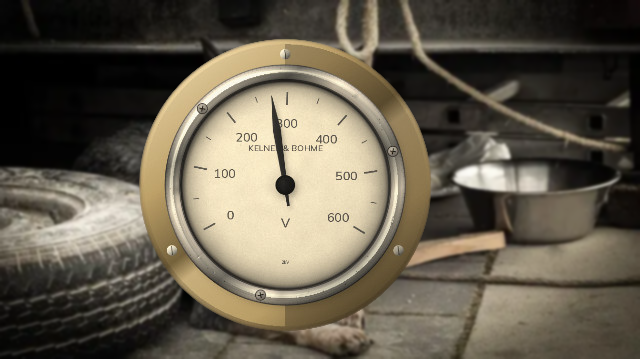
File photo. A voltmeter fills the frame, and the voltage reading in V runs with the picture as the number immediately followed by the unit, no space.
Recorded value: 275V
